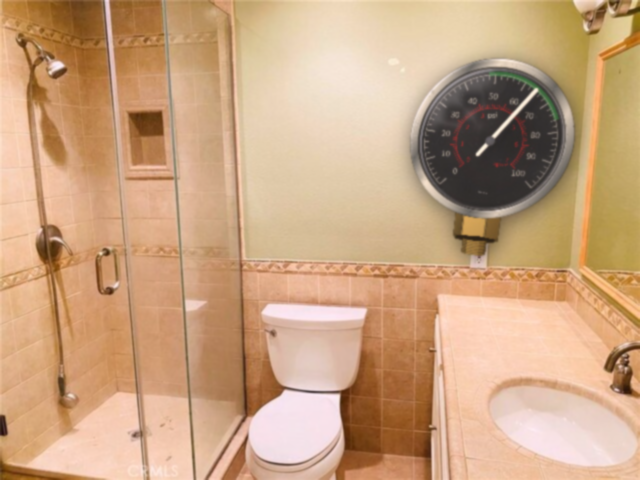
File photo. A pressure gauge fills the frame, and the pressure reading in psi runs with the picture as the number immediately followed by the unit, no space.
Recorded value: 64psi
